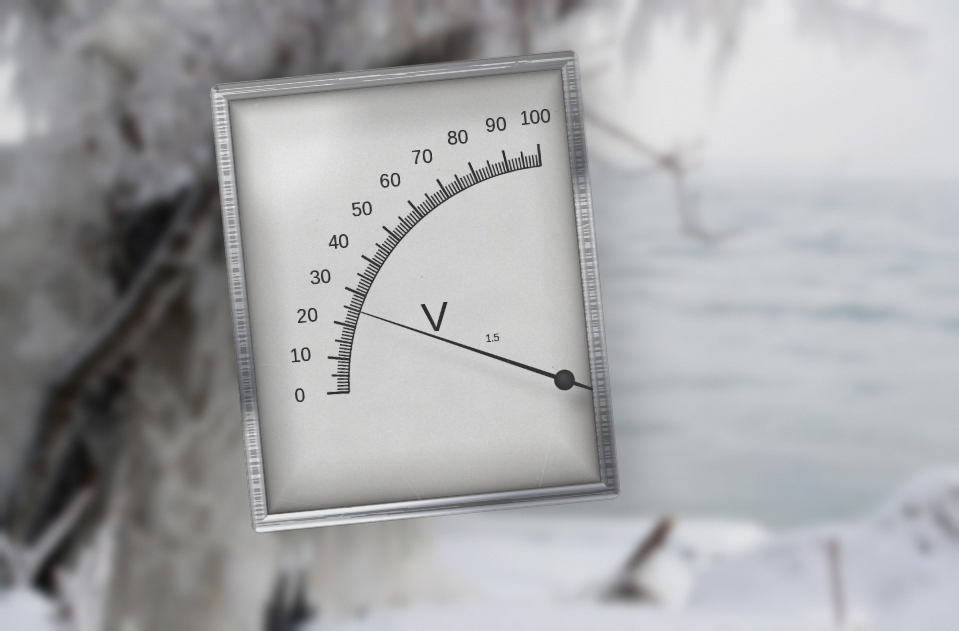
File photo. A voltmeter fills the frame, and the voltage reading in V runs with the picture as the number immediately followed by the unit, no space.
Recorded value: 25V
